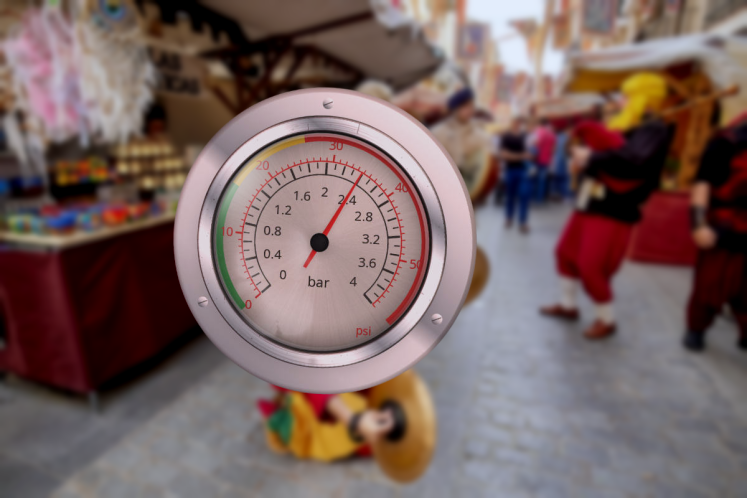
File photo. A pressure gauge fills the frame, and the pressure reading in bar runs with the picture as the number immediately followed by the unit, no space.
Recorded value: 2.4bar
